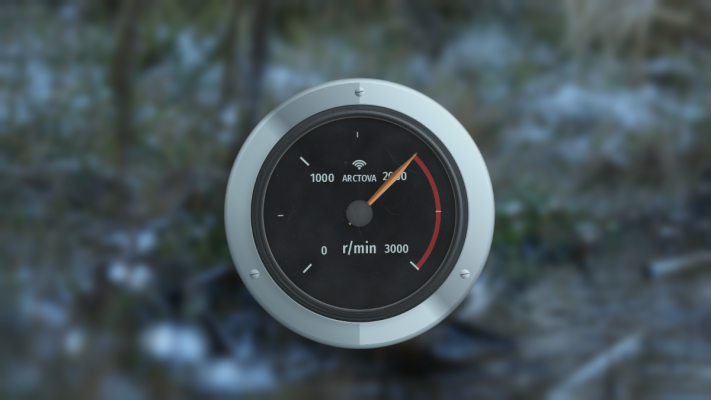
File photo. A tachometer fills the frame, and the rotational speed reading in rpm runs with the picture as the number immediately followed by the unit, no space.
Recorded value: 2000rpm
